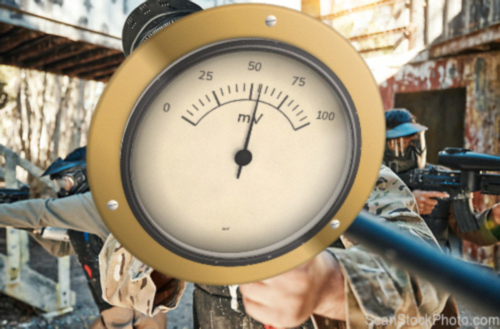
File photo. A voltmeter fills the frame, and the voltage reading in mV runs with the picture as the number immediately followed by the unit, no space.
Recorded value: 55mV
